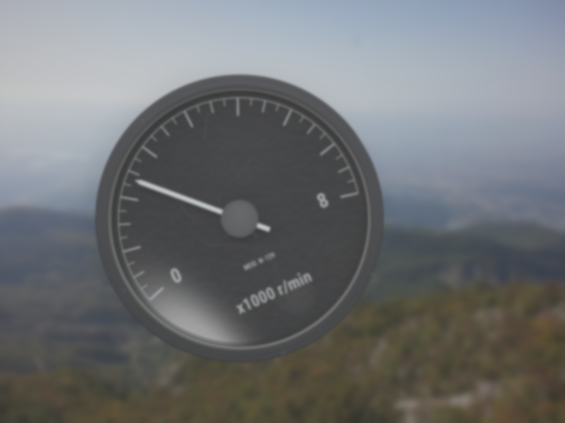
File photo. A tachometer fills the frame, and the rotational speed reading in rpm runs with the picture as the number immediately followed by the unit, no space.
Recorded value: 2375rpm
